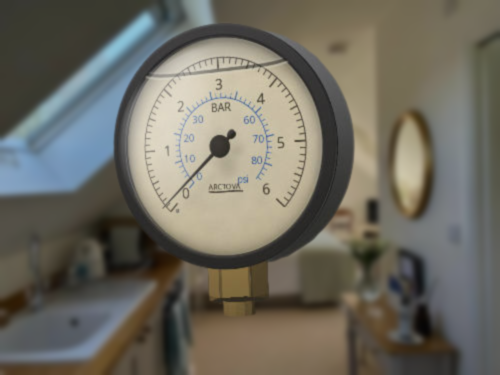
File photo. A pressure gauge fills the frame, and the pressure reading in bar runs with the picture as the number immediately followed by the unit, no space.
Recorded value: 0.1bar
